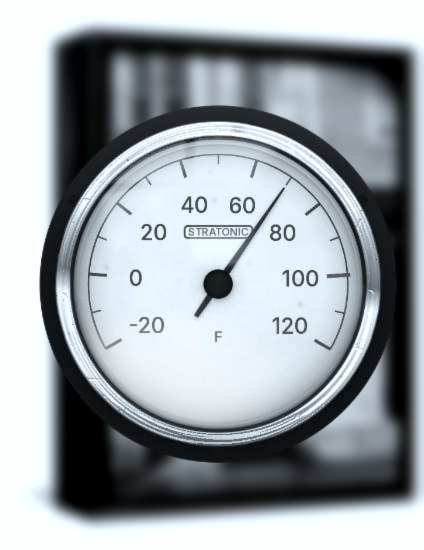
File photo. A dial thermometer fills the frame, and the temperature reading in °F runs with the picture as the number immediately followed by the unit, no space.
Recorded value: 70°F
